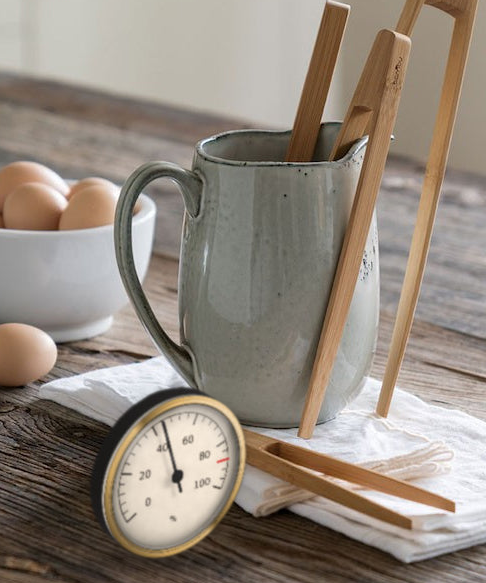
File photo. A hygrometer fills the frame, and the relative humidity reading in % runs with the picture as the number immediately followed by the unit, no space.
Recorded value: 44%
